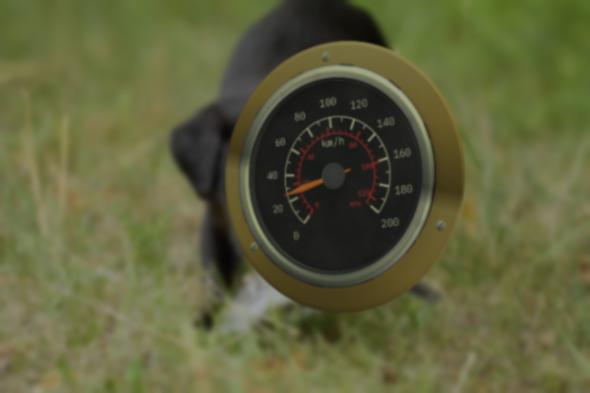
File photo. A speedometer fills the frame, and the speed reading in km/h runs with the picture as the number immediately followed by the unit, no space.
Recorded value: 25km/h
